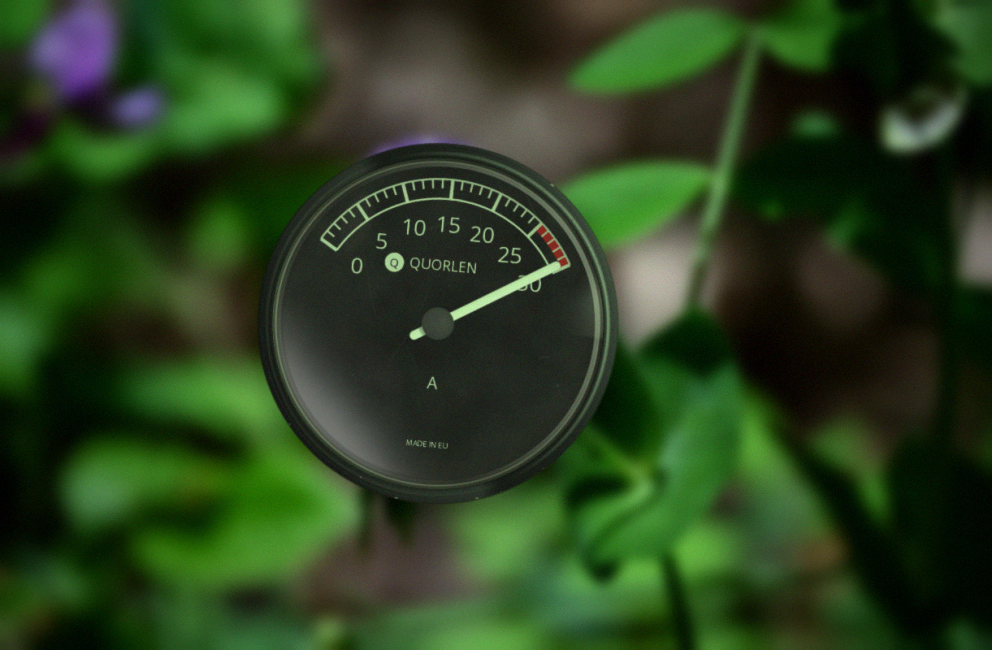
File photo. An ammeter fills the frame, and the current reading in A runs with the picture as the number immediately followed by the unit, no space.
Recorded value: 29.5A
